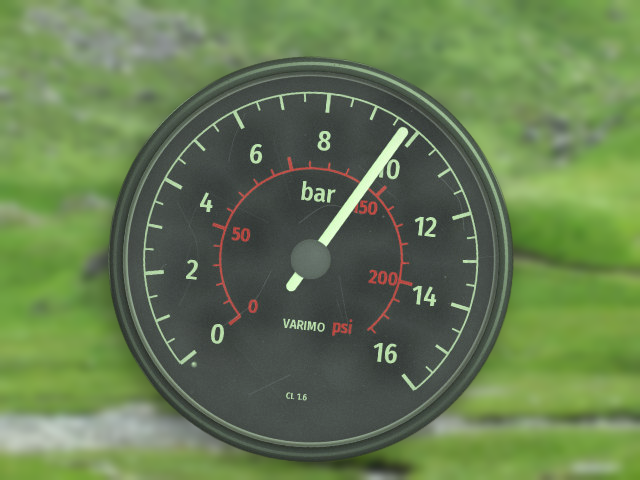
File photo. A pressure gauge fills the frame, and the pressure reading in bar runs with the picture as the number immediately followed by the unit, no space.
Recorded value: 9.75bar
